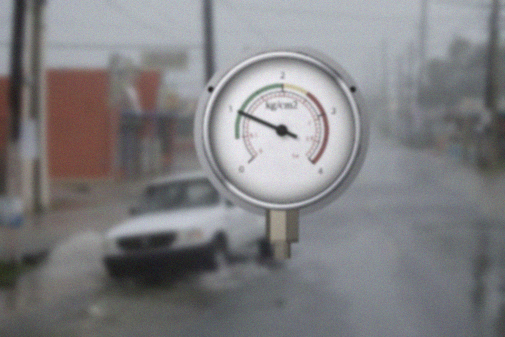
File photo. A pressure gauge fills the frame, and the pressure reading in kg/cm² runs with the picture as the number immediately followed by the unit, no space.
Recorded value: 1kg/cm²
